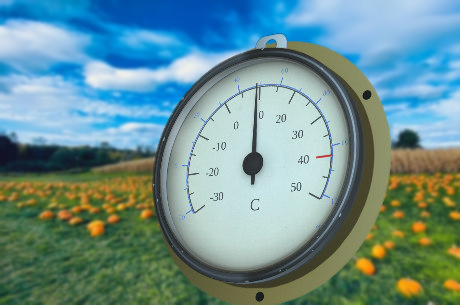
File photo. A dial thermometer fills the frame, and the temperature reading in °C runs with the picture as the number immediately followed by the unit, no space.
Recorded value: 10°C
